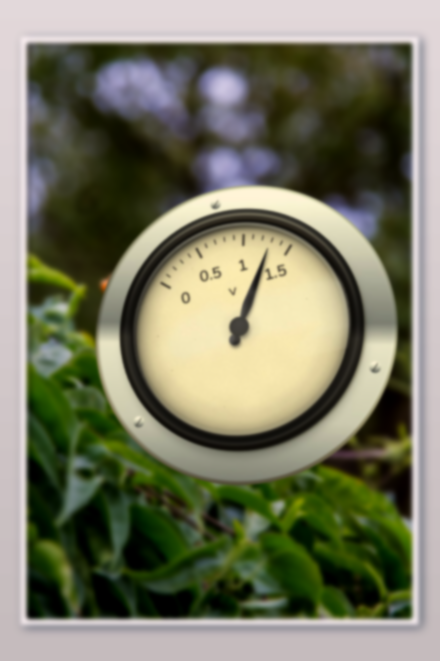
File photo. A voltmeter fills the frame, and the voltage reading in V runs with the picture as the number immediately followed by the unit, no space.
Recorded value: 1.3V
